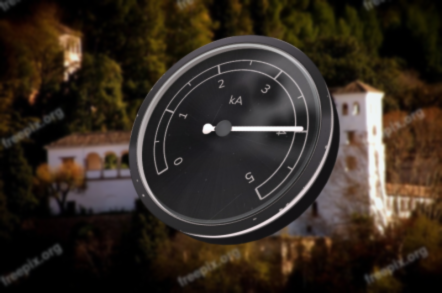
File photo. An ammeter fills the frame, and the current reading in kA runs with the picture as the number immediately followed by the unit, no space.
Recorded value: 4kA
